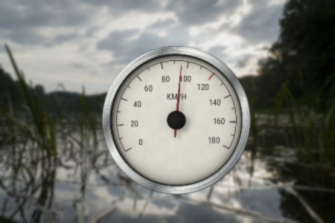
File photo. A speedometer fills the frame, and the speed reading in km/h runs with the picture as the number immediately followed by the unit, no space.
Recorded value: 95km/h
